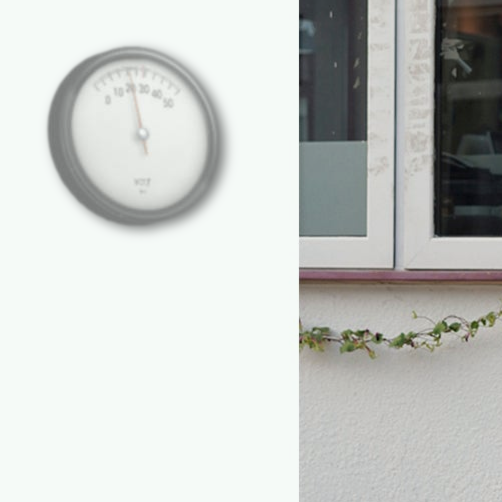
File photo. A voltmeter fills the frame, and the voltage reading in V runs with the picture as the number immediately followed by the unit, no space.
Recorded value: 20V
